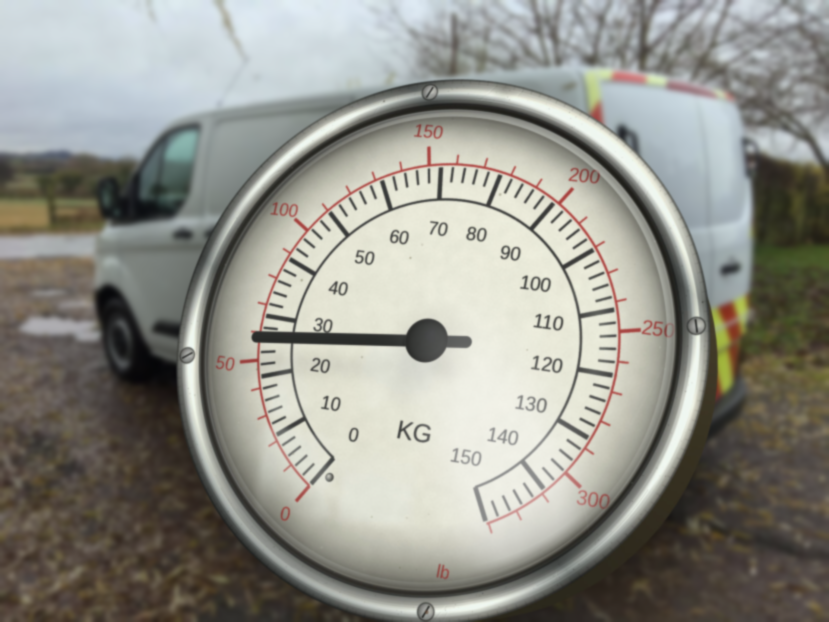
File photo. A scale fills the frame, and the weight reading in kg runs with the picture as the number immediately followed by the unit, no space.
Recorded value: 26kg
